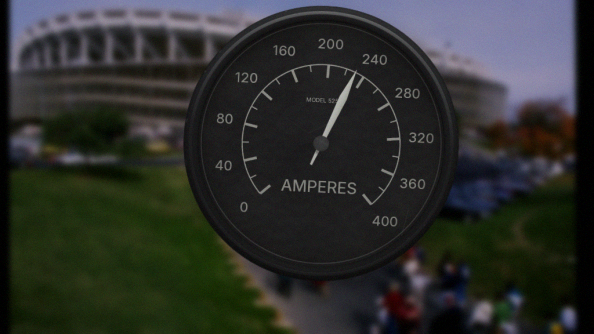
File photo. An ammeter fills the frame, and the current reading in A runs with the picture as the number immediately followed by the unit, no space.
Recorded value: 230A
